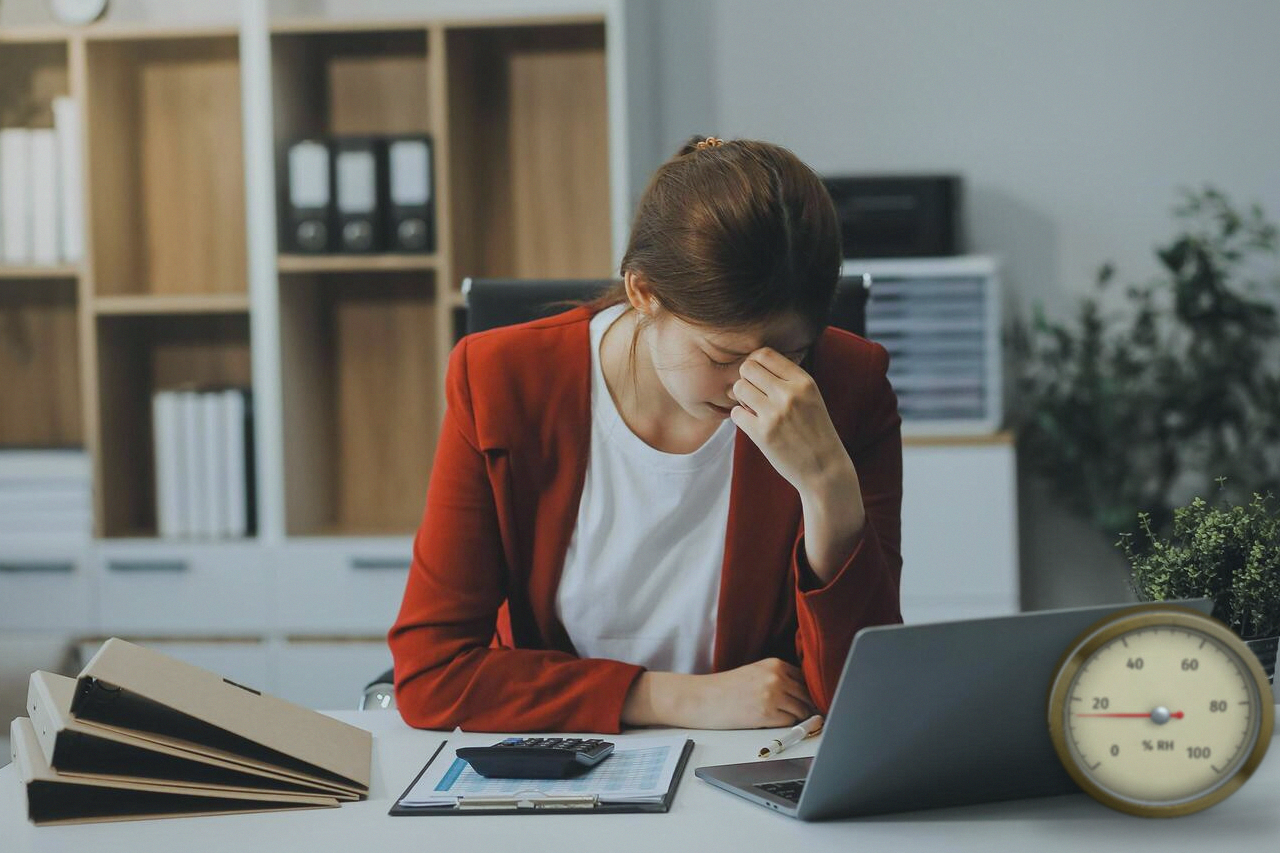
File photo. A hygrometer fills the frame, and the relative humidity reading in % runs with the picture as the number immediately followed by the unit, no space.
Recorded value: 16%
